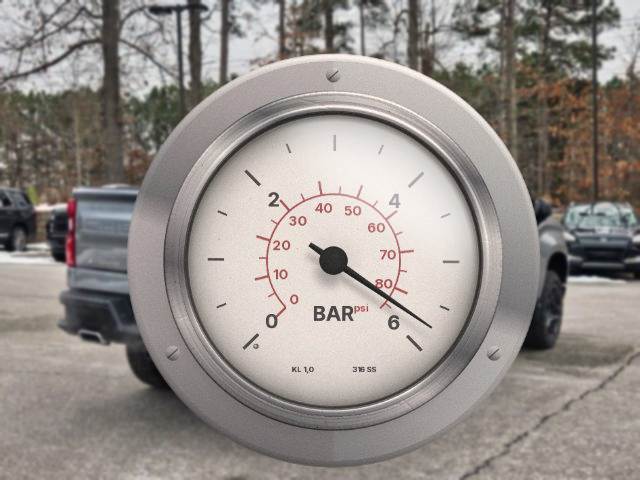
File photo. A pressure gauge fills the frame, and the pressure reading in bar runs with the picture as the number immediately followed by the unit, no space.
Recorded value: 5.75bar
